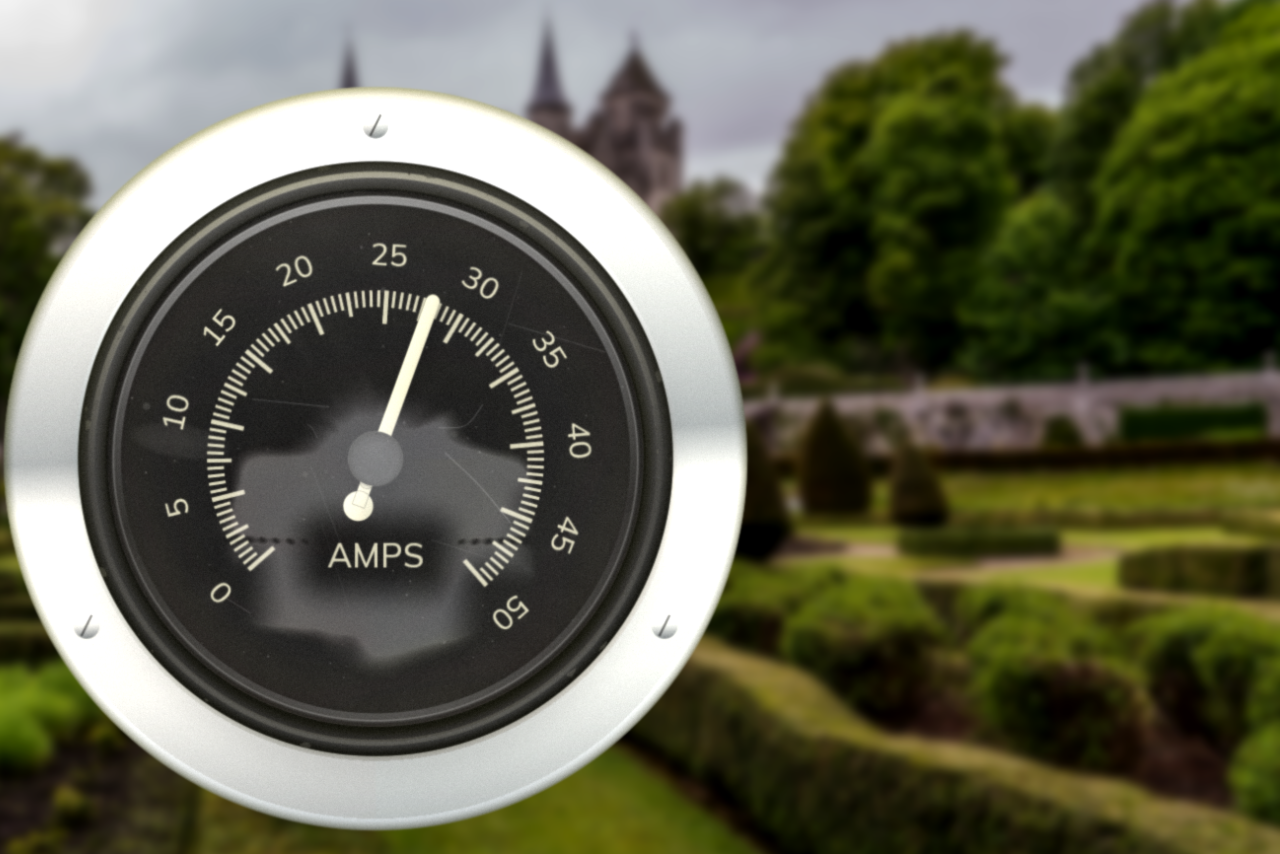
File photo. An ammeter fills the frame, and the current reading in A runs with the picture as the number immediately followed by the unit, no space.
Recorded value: 28A
